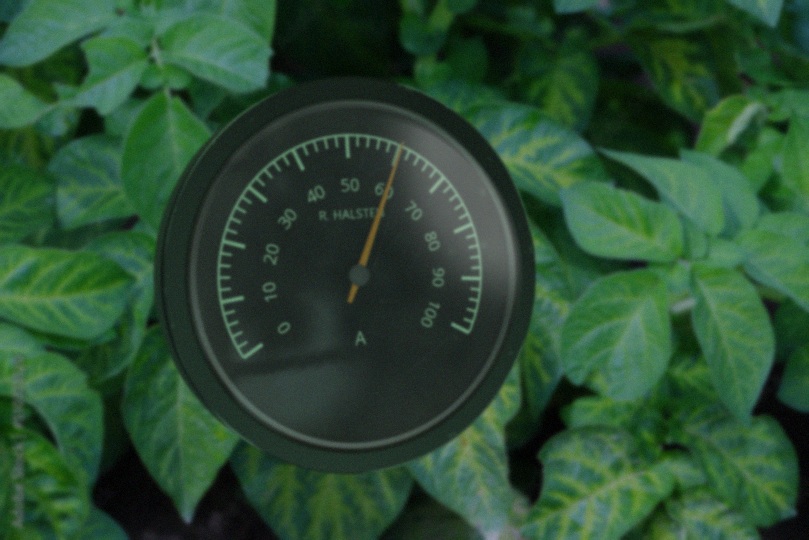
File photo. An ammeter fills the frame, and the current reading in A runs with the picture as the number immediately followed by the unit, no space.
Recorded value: 60A
